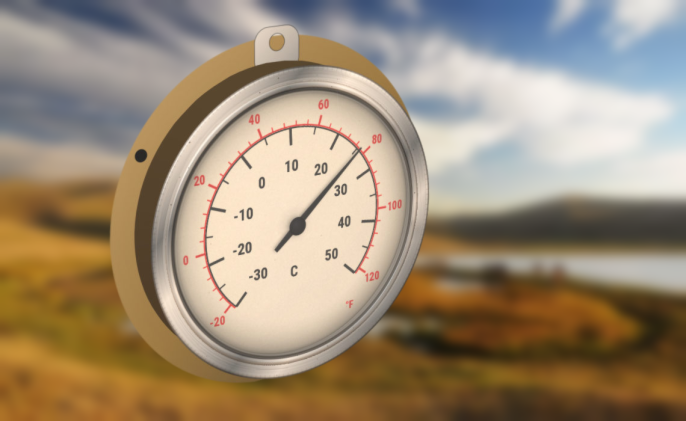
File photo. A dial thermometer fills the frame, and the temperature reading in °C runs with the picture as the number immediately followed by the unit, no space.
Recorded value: 25°C
